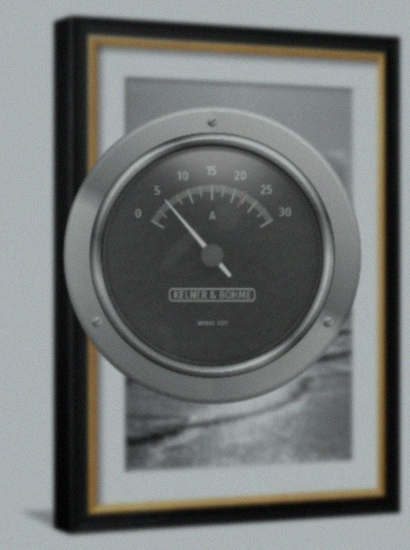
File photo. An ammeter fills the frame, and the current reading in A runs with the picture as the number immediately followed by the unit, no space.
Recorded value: 5A
